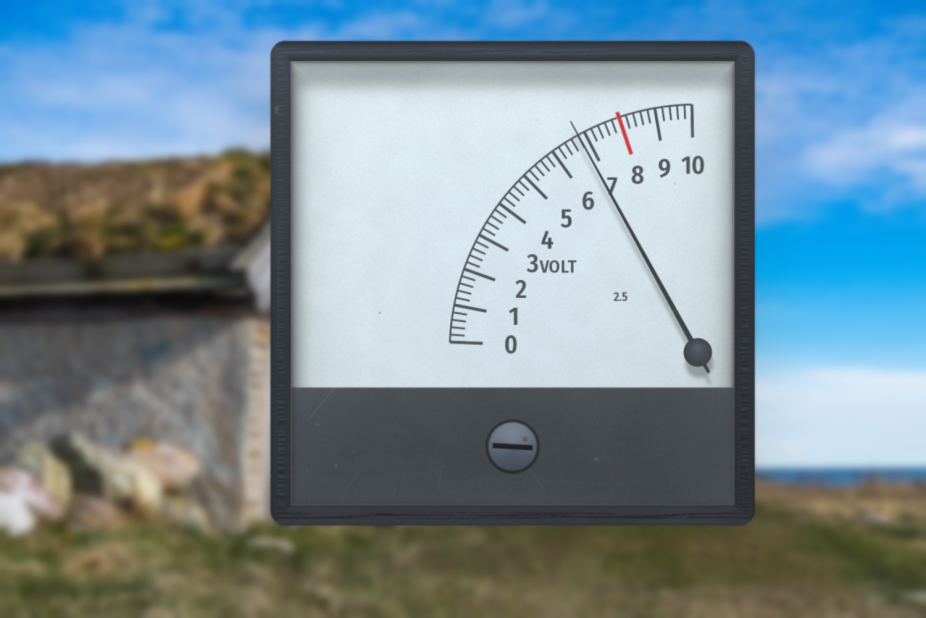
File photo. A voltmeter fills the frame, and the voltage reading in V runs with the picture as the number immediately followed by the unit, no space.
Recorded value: 6.8V
